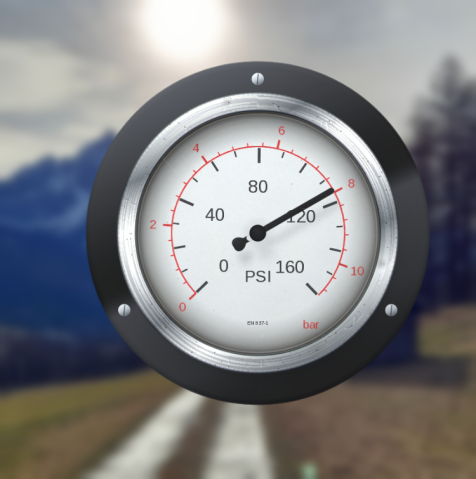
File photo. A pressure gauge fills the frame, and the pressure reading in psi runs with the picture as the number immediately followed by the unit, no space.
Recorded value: 115psi
